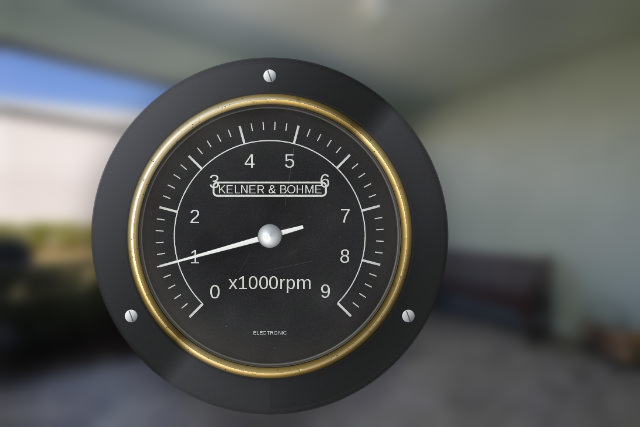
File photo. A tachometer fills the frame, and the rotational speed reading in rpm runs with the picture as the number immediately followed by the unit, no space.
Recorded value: 1000rpm
